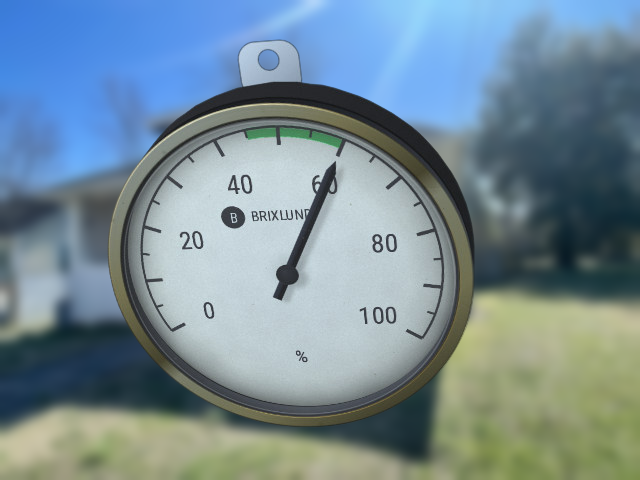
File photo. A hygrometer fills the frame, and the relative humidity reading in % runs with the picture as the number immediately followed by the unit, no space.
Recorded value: 60%
